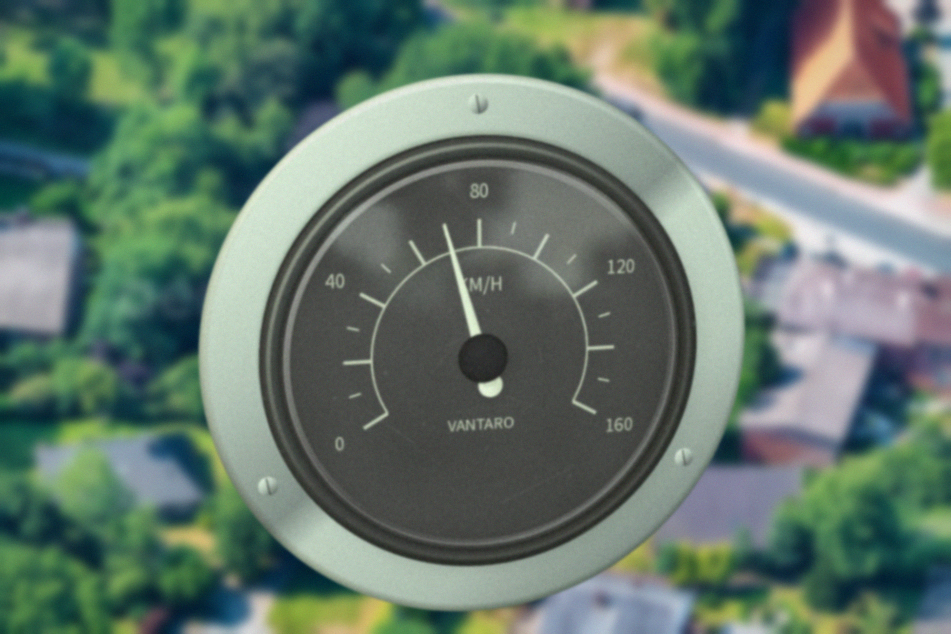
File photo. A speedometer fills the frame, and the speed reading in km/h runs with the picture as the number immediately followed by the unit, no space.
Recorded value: 70km/h
